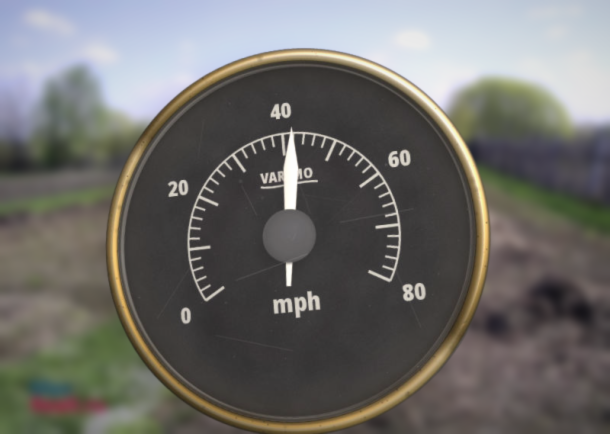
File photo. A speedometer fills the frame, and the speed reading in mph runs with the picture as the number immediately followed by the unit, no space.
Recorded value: 42mph
